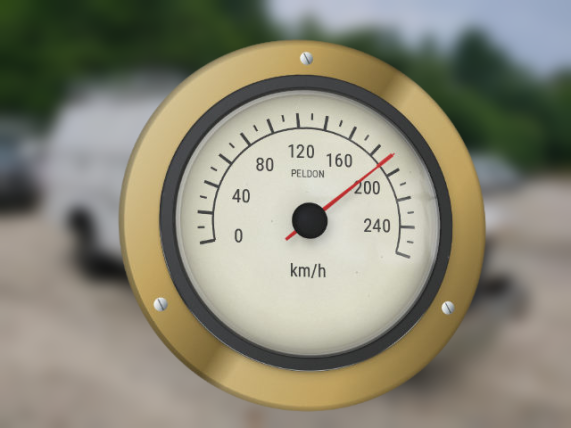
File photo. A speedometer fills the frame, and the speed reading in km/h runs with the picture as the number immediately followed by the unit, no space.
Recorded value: 190km/h
